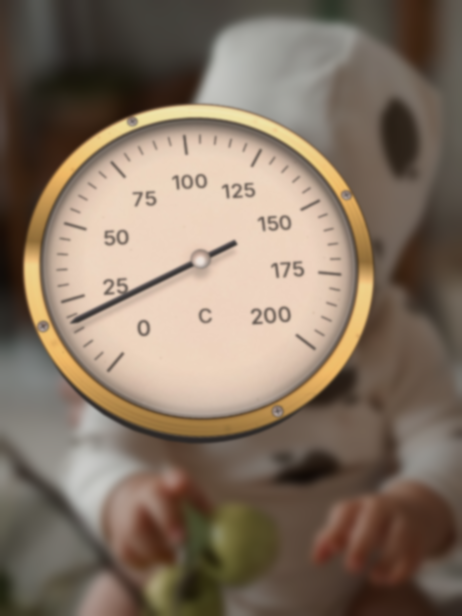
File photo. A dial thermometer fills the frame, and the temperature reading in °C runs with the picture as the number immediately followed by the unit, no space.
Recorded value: 17.5°C
